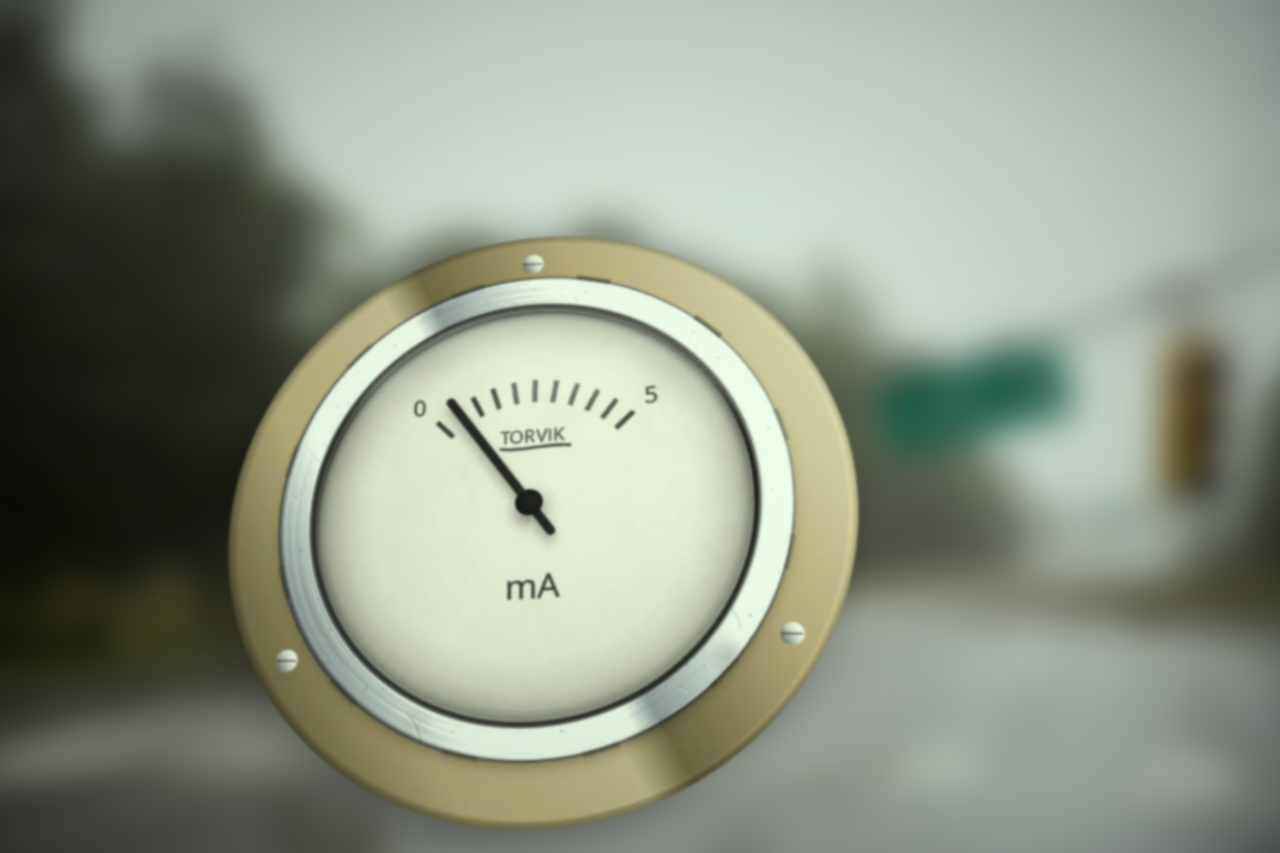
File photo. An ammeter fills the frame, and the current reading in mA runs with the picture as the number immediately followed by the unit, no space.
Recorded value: 0.5mA
